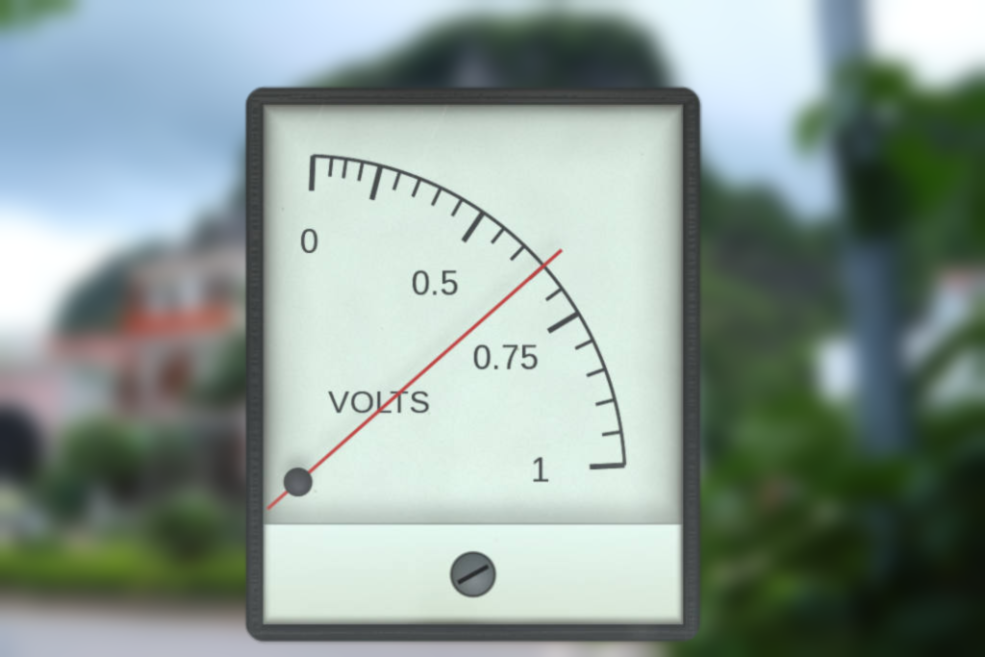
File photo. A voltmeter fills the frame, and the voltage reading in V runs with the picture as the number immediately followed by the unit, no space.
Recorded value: 0.65V
